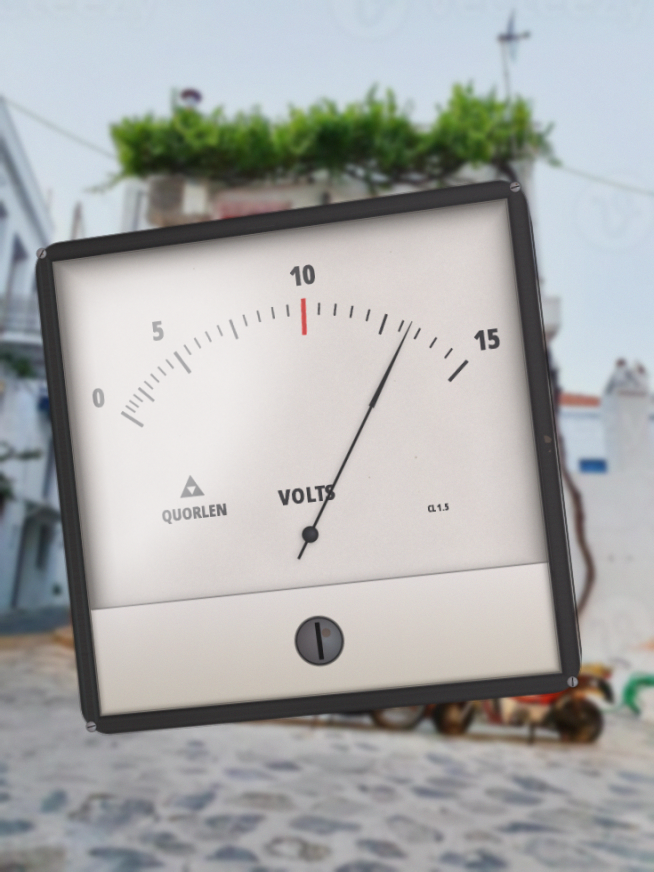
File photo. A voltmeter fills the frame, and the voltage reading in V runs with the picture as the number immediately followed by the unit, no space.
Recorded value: 13.25V
